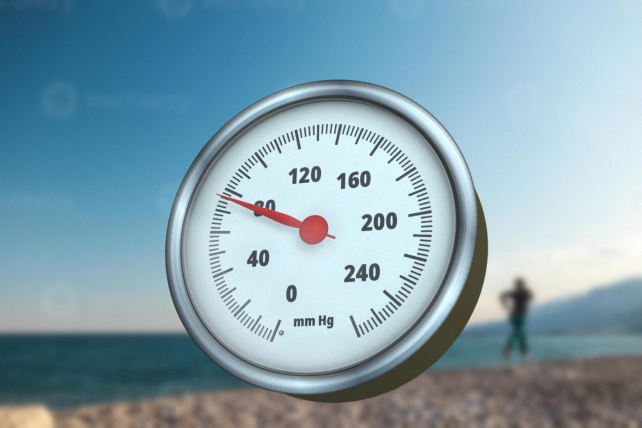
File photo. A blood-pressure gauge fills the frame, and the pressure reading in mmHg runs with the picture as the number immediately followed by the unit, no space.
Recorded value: 76mmHg
